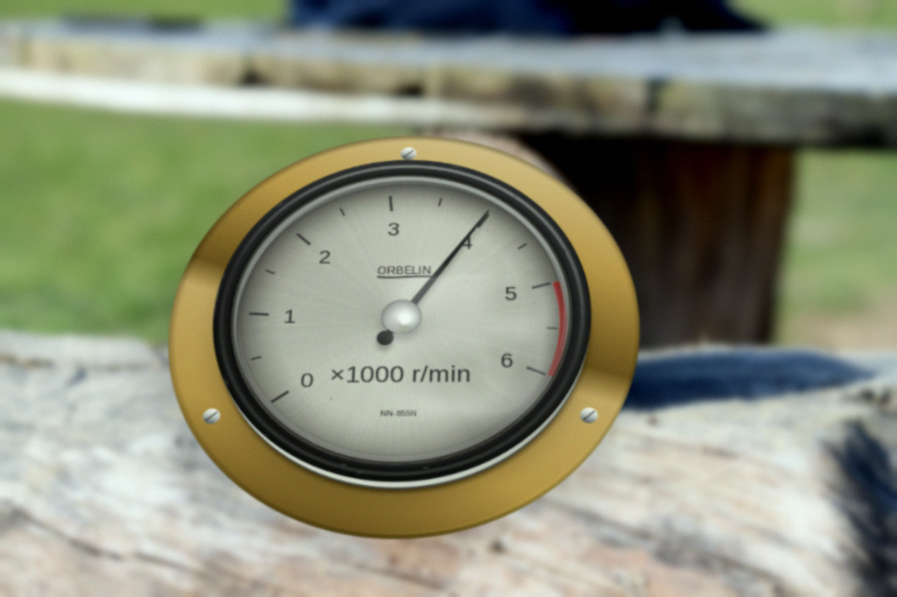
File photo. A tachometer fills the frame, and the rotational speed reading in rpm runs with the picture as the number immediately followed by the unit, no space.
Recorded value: 4000rpm
